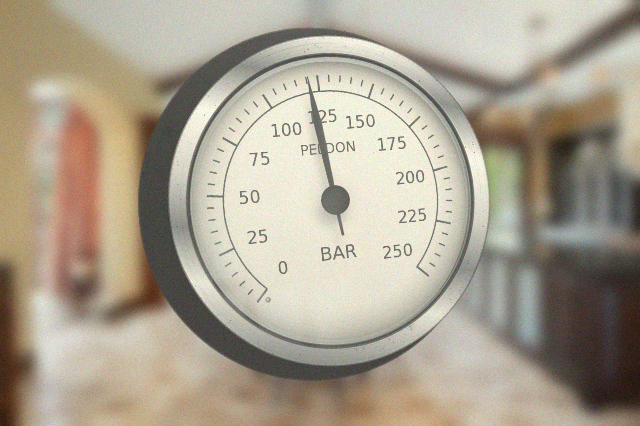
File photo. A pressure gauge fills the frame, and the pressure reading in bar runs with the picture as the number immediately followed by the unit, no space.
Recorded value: 120bar
